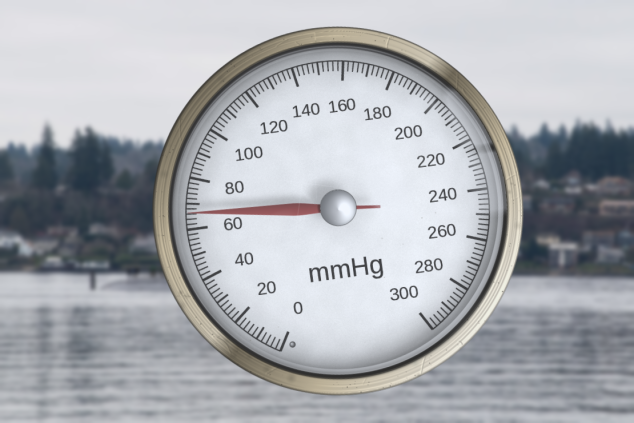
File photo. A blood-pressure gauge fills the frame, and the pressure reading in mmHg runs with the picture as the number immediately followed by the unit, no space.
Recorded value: 66mmHg
